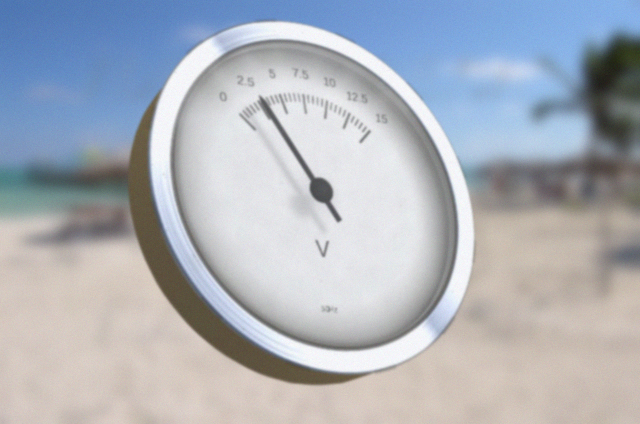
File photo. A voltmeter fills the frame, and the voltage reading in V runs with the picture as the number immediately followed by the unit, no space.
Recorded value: 2.5V
